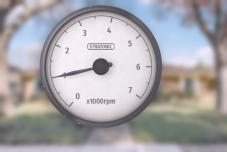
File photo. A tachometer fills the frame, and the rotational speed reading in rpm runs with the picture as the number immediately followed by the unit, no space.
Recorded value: 1000rpm
